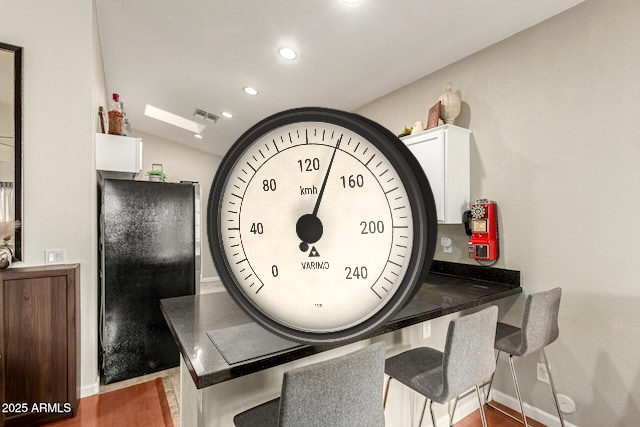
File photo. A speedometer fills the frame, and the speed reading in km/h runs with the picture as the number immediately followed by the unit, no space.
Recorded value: 140km/h
